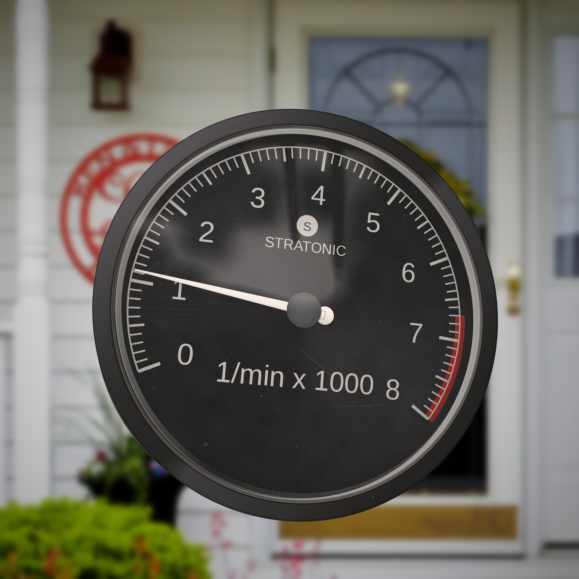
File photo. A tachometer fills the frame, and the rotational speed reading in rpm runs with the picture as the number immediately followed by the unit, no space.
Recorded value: 1100rpm
